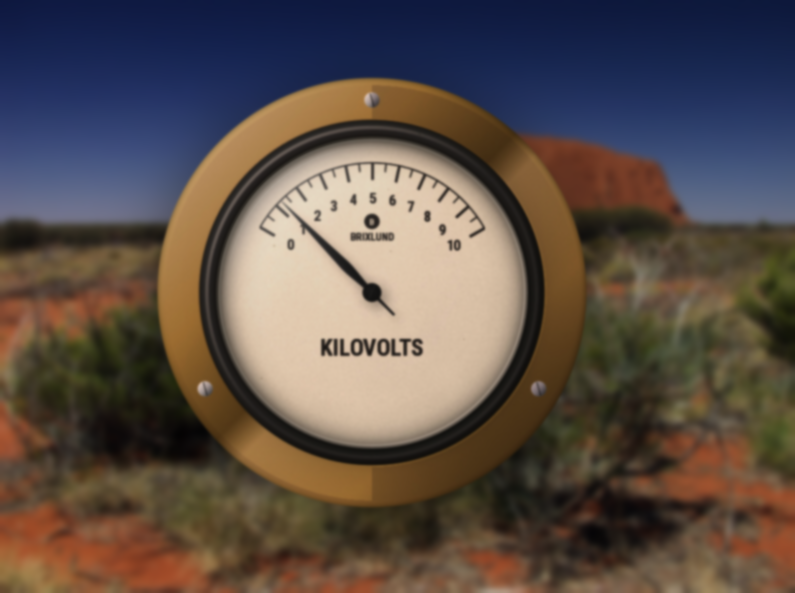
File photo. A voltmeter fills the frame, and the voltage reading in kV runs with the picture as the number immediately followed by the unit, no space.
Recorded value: 1.25kV
